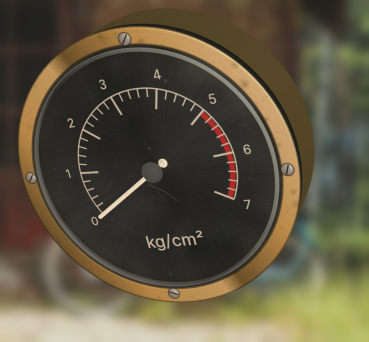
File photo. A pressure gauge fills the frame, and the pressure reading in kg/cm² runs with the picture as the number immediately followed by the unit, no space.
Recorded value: 0kg/cm²
